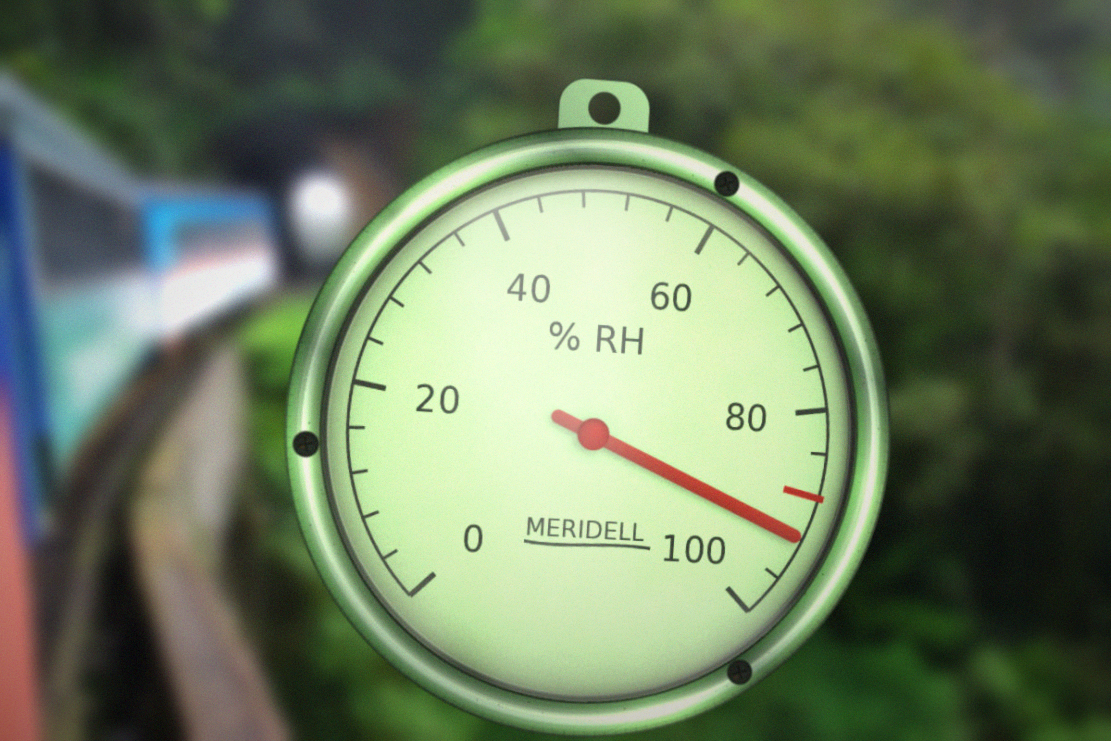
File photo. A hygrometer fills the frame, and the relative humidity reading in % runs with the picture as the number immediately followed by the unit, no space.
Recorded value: 92%
